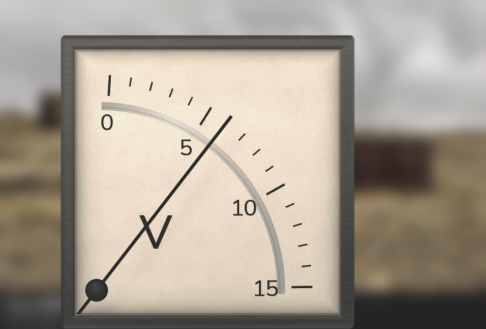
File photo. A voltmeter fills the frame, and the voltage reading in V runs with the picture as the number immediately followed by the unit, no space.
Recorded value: 6V
